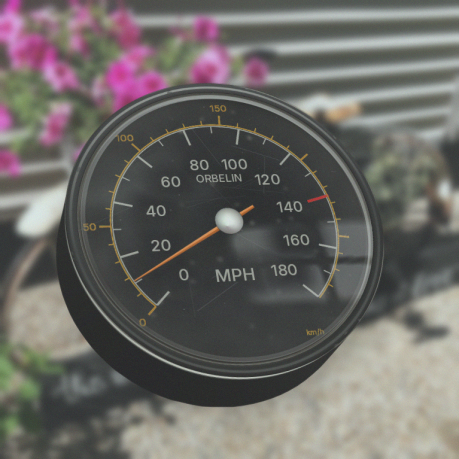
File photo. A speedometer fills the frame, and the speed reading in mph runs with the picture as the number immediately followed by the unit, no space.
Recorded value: 10mph
